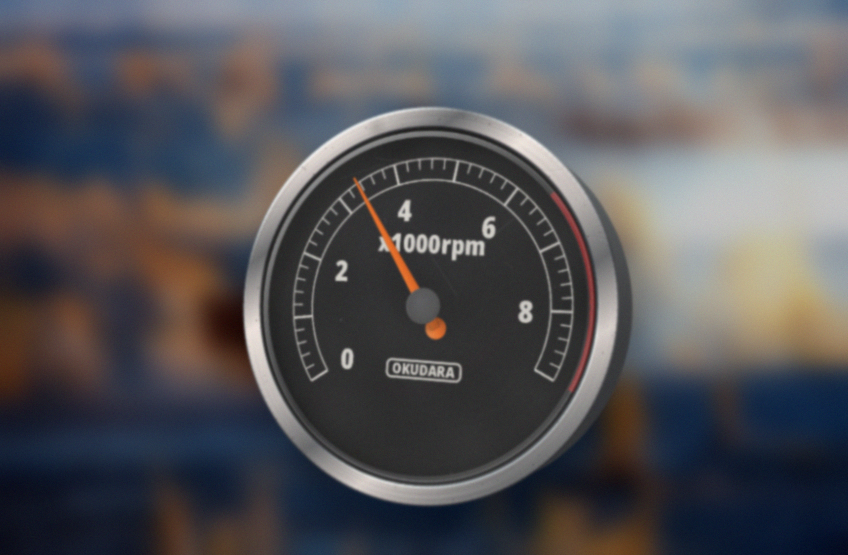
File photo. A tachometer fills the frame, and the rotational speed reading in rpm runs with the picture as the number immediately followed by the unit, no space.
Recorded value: 3400rpm
